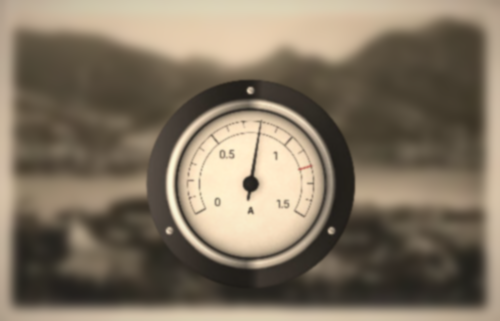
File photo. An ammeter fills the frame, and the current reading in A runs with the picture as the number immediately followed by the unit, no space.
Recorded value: 0.8A
